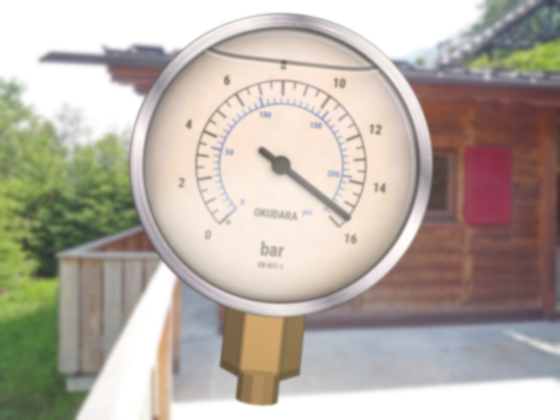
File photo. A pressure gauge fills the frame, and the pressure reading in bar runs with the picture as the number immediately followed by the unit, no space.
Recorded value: 15.5bar
